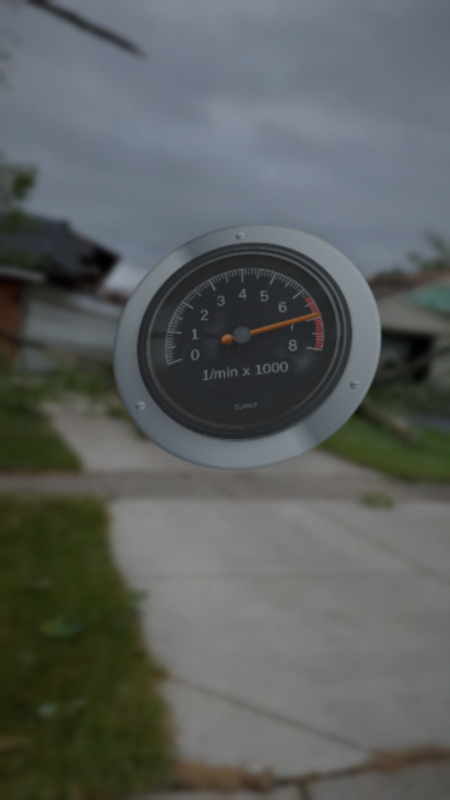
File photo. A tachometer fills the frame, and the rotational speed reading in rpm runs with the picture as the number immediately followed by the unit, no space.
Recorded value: 7000rpm
